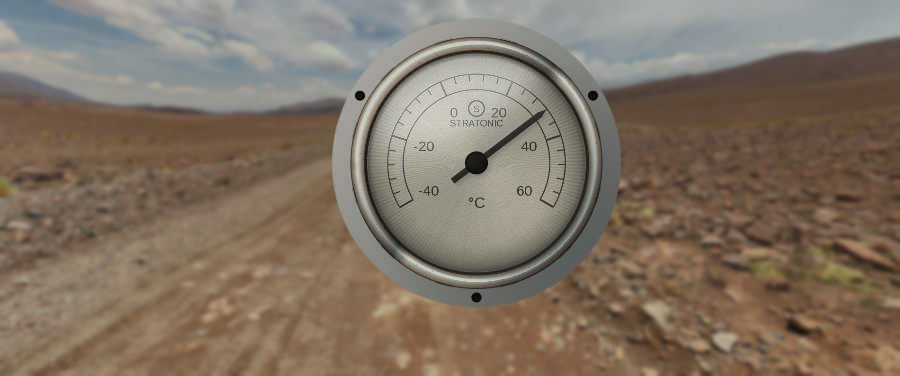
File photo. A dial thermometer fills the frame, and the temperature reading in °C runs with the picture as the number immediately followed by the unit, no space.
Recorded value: 32°C
